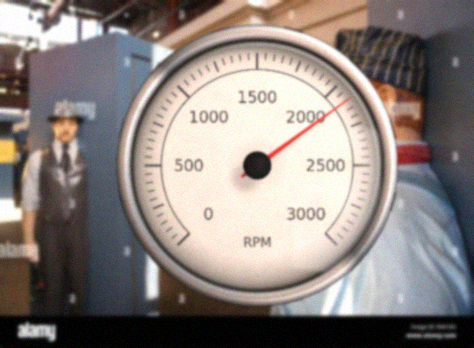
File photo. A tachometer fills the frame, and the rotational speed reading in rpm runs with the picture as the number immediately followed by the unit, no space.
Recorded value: 2100rpm
